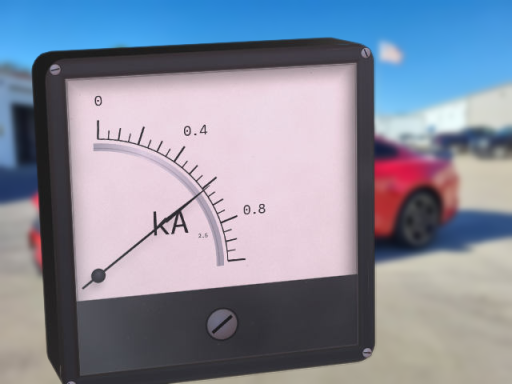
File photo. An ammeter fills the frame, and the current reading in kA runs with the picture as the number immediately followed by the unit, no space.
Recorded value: 0.6kA
